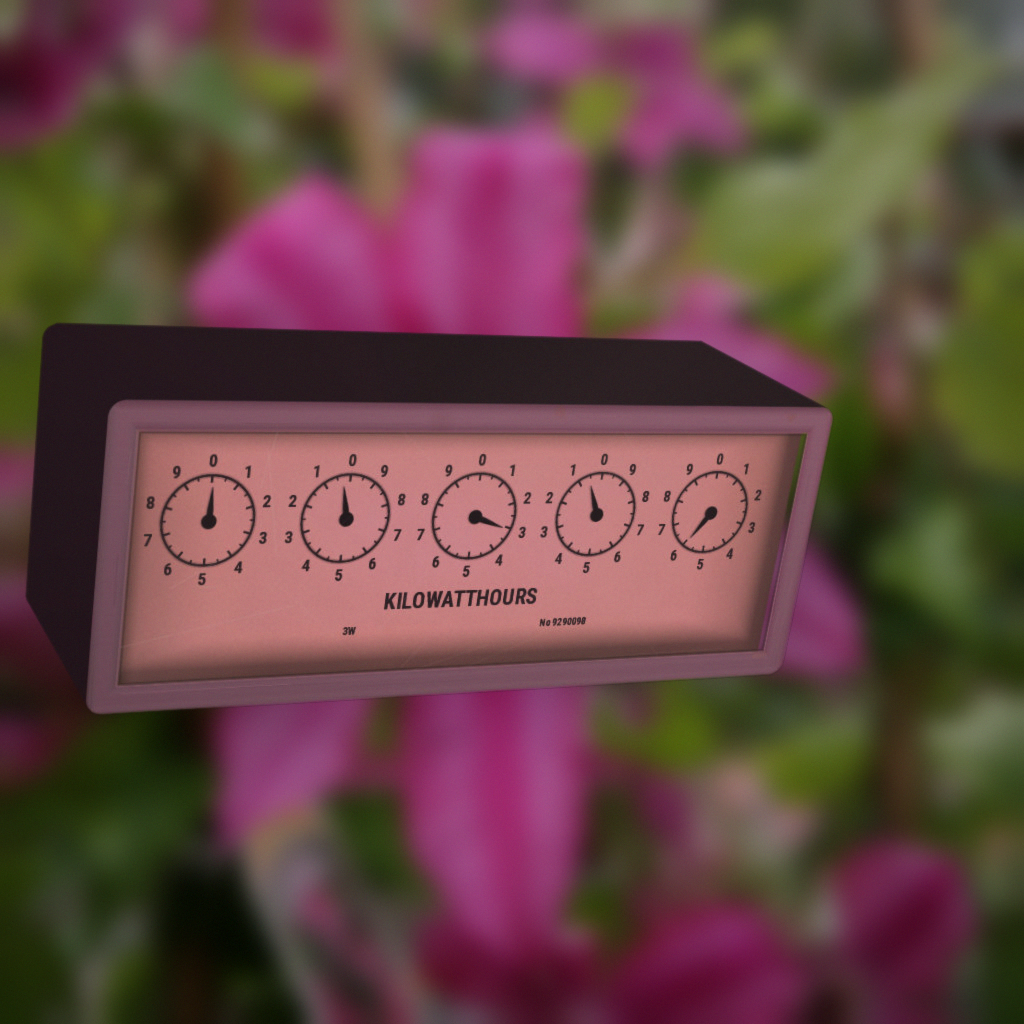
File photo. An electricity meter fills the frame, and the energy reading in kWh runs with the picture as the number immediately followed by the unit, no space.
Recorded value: 306kWh
